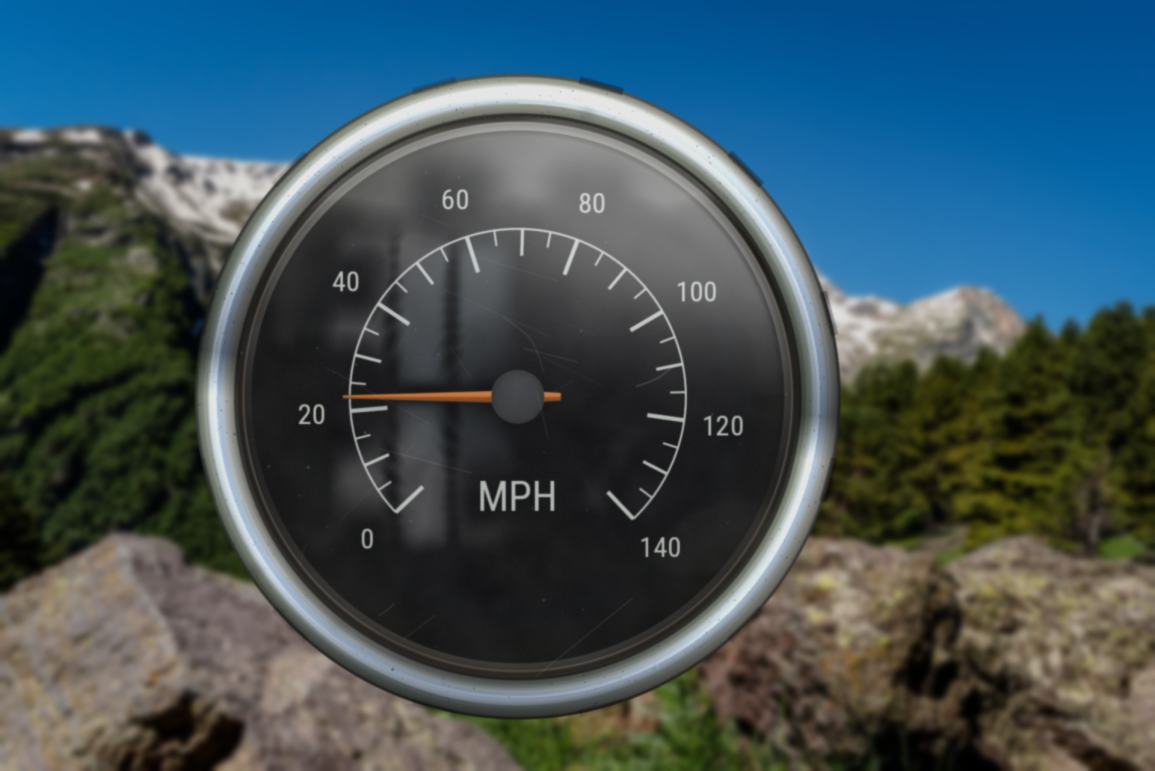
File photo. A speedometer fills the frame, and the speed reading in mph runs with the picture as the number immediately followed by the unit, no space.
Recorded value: 22.5mph
